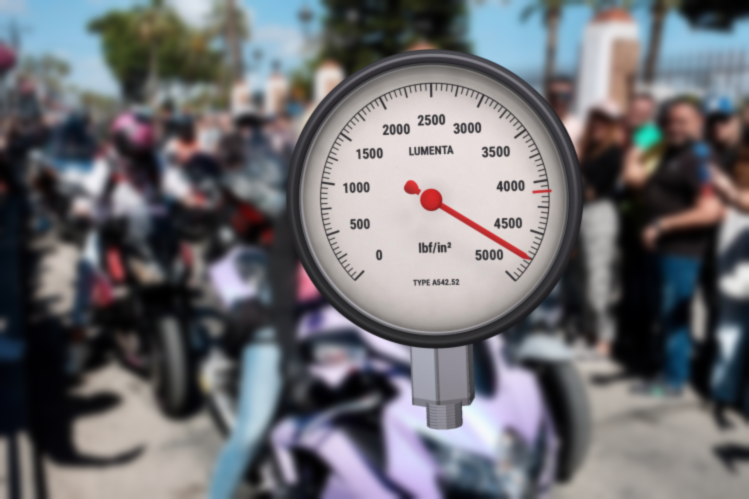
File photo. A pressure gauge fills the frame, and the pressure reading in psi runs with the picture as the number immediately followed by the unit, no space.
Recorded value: 4750psi
